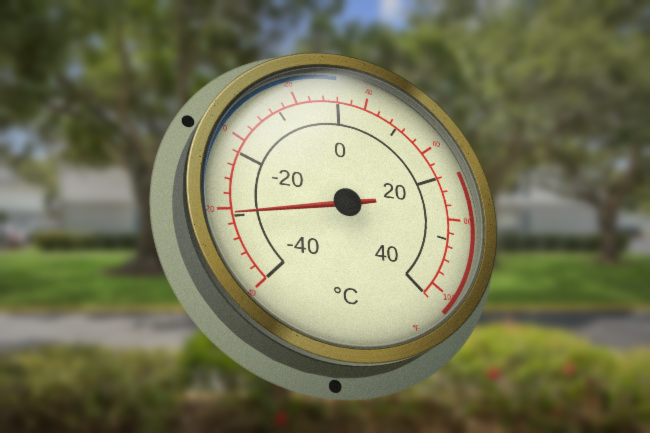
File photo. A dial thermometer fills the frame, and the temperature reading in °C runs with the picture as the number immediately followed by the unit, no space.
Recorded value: -30°C
